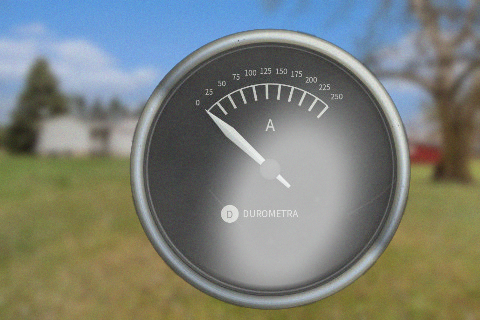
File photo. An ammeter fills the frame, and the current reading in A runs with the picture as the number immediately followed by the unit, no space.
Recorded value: 0A
